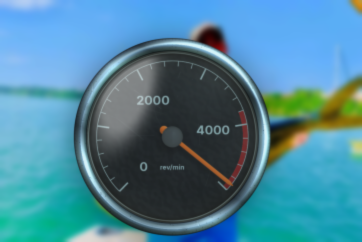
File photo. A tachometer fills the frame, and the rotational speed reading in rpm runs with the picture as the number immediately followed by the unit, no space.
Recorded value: 4900rpm
